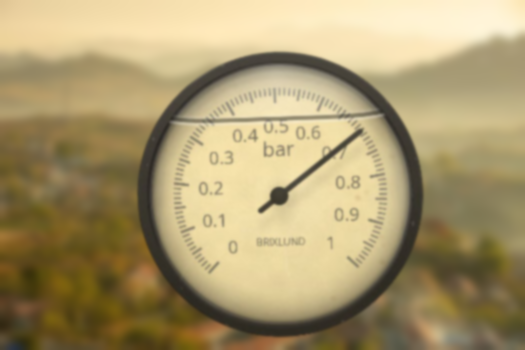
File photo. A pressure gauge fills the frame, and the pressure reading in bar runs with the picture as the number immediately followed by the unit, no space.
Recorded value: 0.7bar
